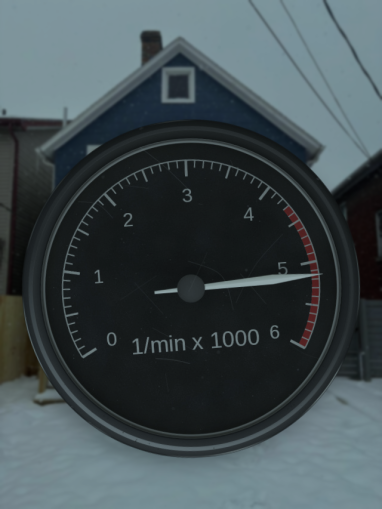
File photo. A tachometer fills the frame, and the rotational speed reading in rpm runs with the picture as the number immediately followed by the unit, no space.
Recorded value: 5150rpm
